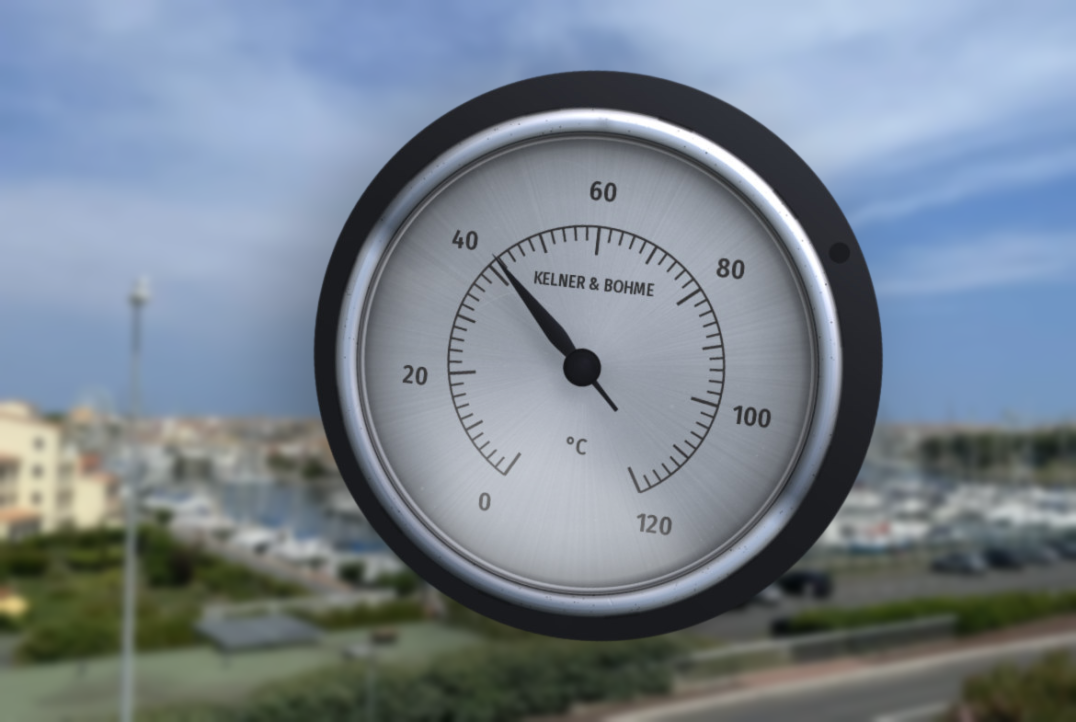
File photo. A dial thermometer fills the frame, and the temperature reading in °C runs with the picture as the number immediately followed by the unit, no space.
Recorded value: 42°C
